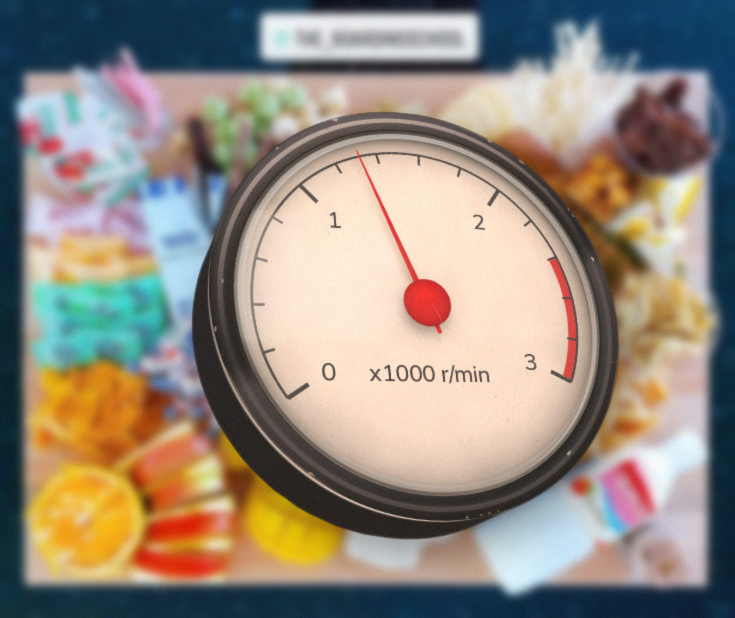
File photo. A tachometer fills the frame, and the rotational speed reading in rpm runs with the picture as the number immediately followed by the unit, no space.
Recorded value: 1300rpm
